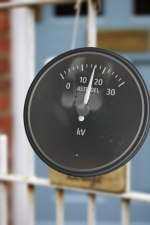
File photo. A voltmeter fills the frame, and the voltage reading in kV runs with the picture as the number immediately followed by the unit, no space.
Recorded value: 16kV
